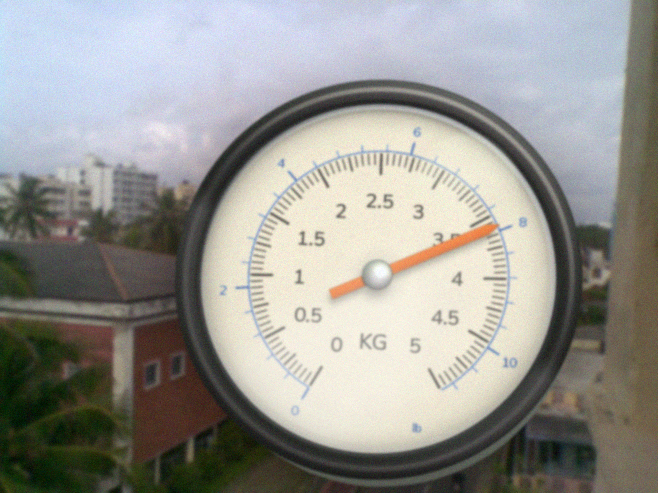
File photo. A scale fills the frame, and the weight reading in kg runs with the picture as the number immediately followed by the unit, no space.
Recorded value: 3.6kg
